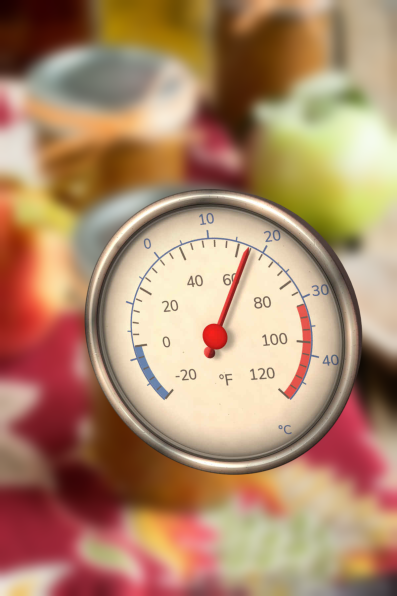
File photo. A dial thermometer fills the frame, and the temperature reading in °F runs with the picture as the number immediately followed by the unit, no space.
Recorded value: 64°F
